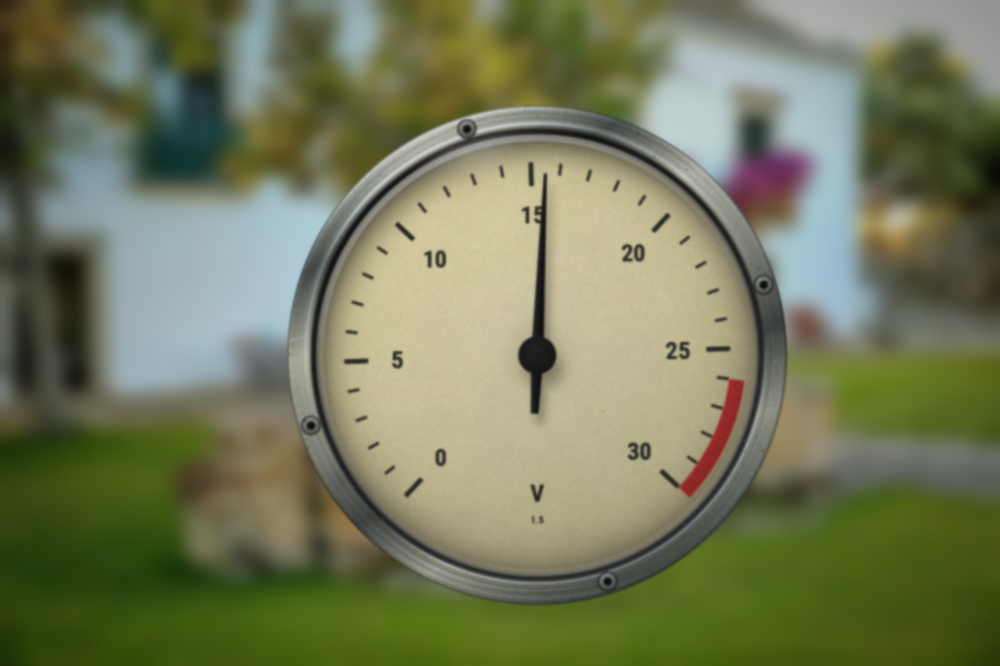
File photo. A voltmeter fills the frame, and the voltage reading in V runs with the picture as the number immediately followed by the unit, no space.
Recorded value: 15.5V
